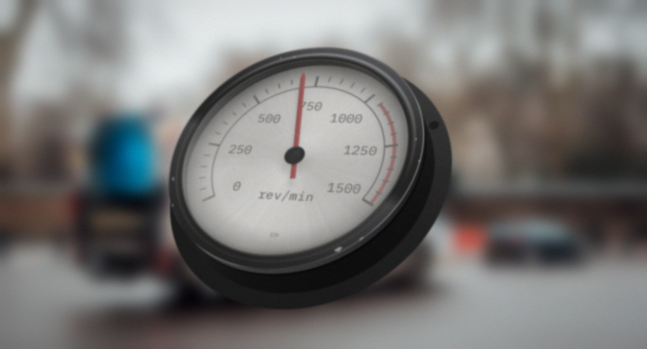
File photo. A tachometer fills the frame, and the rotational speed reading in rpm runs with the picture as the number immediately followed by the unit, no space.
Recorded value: 700rpm
